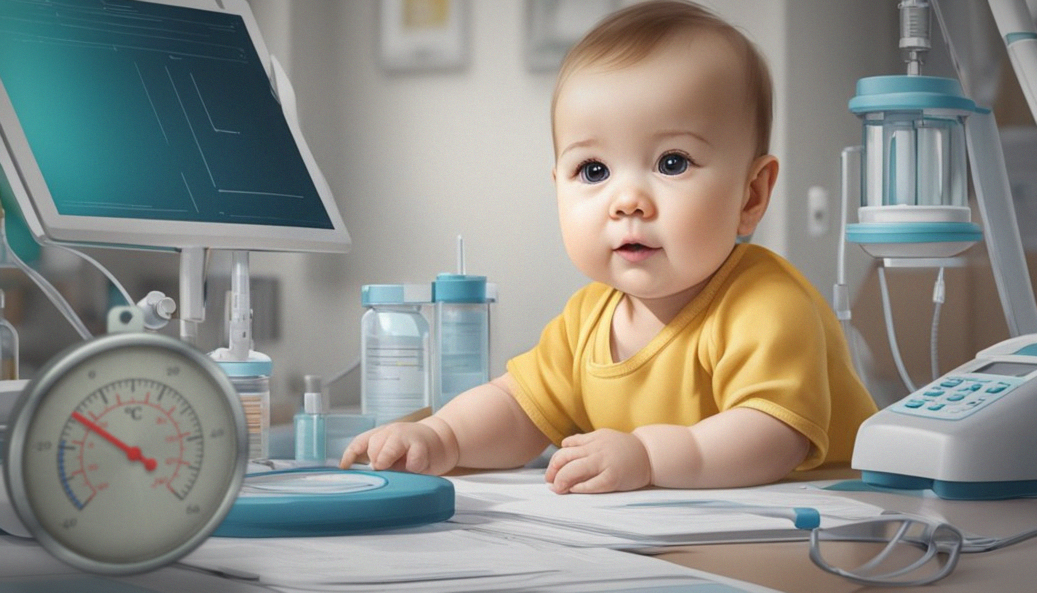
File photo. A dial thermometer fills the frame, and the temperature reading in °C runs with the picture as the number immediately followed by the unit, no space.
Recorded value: -10°C
